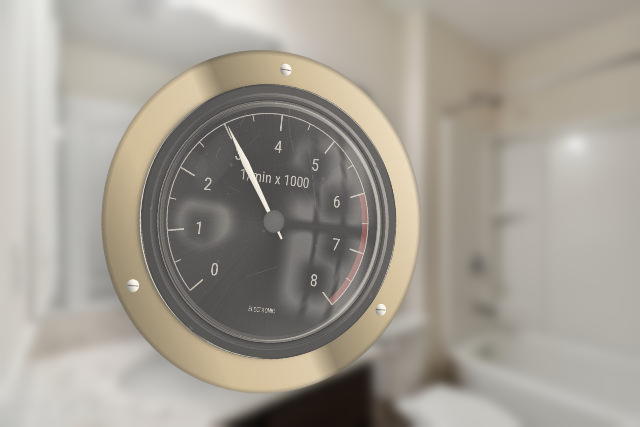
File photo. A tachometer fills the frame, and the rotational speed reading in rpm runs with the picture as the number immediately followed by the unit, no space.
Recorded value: 3000rpm
